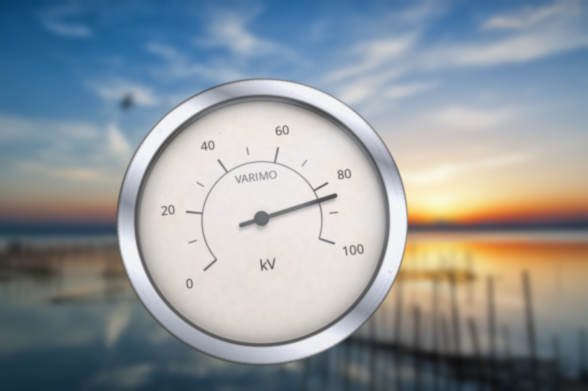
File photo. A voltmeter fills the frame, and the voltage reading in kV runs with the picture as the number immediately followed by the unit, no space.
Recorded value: 85kV
